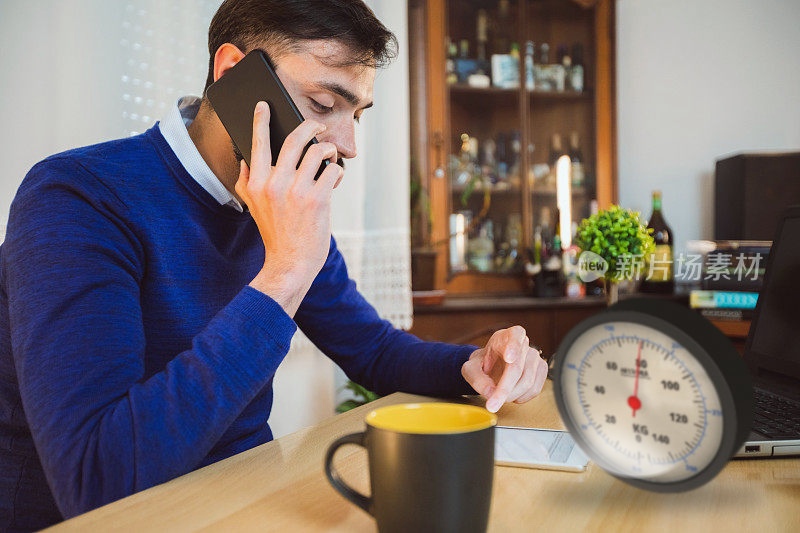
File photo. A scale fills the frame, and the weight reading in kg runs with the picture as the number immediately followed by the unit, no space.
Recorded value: 80kg
